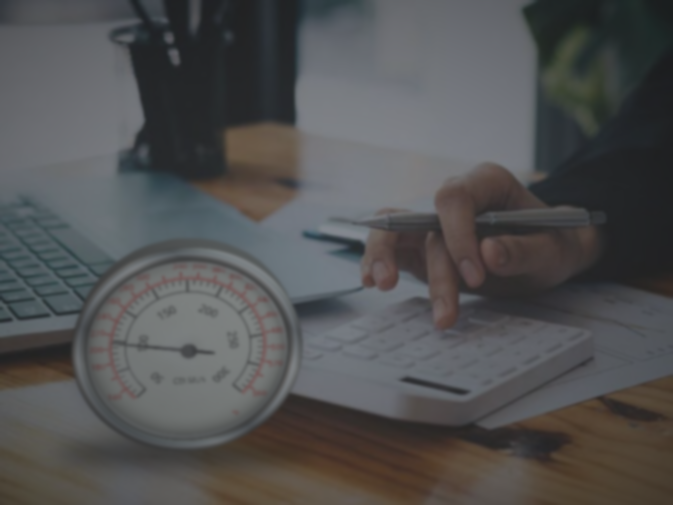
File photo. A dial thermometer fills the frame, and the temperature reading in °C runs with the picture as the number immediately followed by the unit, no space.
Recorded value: 100°C
